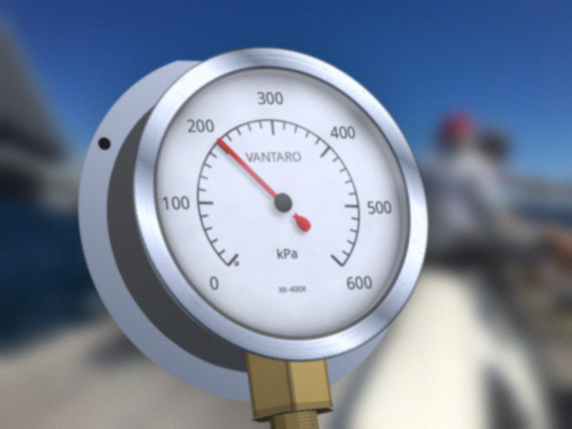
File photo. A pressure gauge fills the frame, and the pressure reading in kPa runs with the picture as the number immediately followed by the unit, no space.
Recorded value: 200kPa
